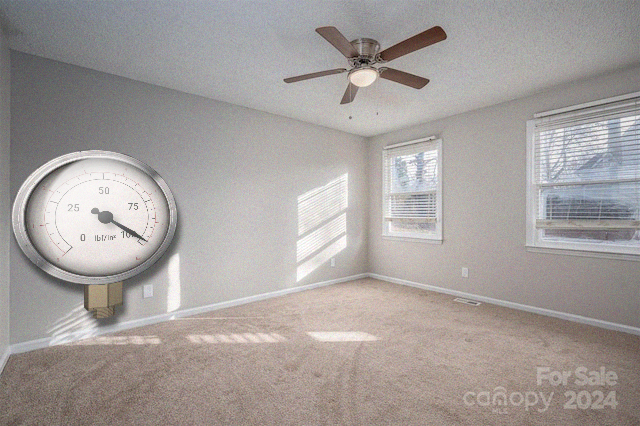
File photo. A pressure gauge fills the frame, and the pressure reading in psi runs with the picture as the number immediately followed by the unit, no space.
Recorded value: 97.5psi
